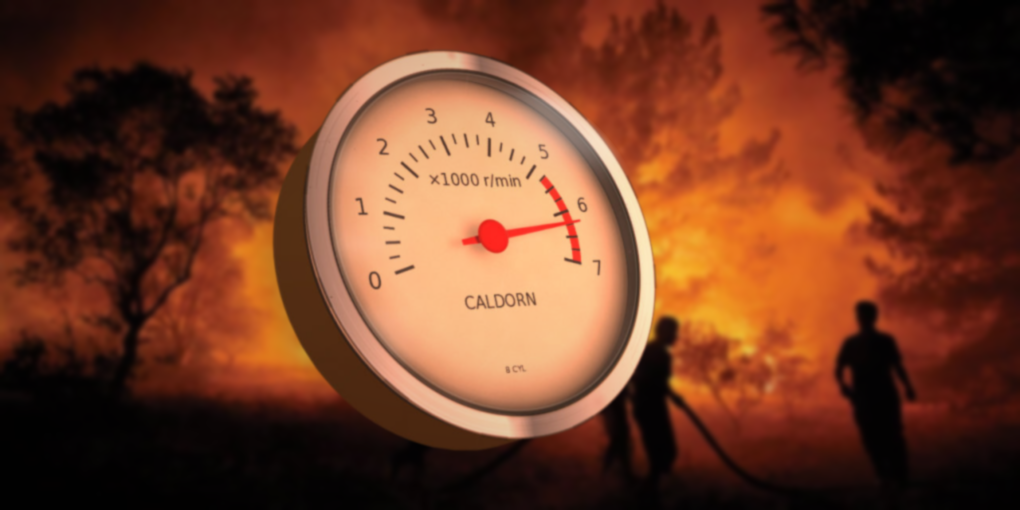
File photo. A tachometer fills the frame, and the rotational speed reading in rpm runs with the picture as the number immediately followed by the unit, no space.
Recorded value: 6250rpm
